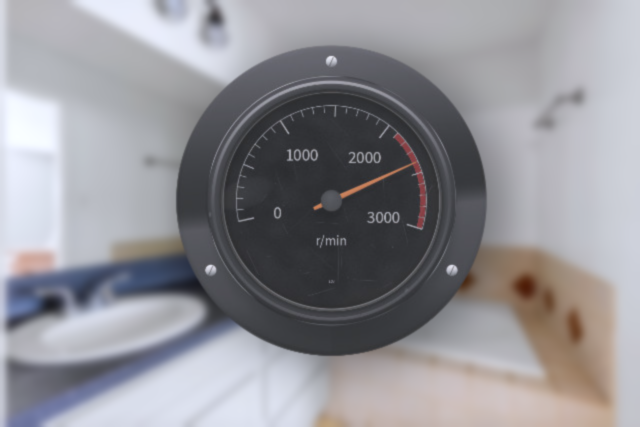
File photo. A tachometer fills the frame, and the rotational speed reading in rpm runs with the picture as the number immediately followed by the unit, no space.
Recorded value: 2400rpm
